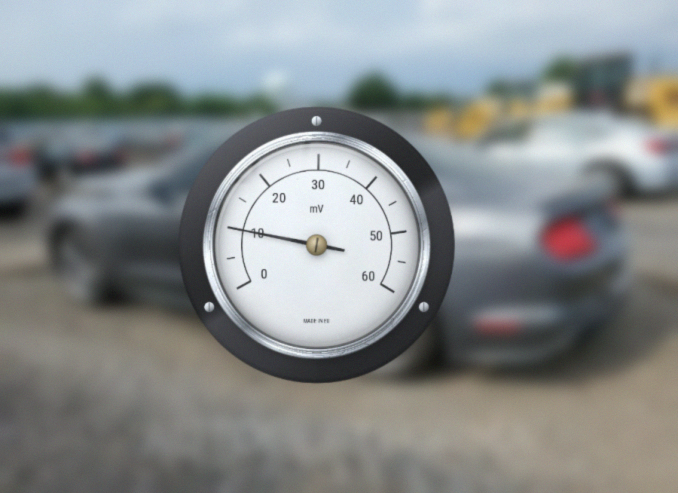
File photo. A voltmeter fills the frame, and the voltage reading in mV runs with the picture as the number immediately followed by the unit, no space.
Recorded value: 10mV
